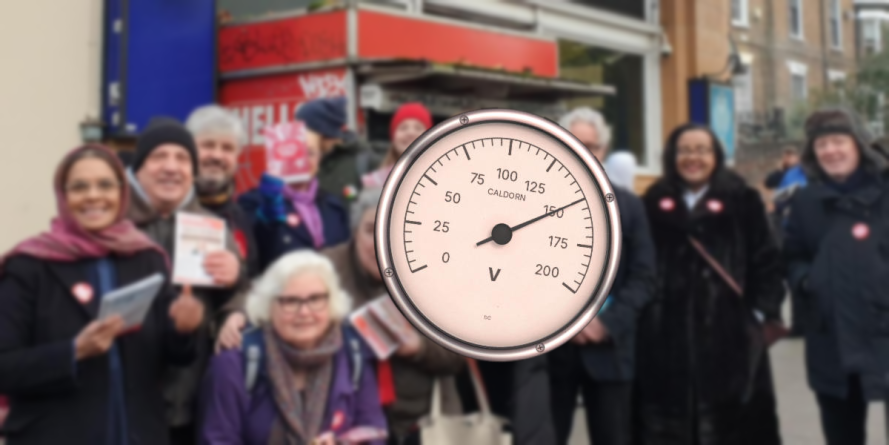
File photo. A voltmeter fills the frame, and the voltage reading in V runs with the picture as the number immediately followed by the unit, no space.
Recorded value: 150V
